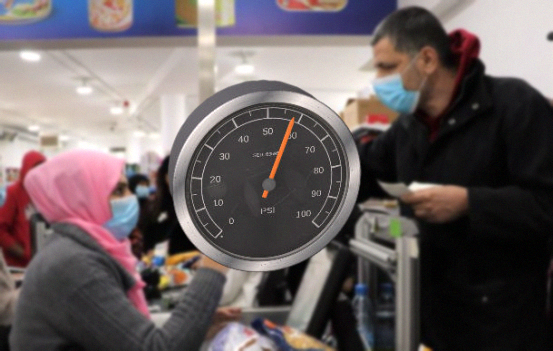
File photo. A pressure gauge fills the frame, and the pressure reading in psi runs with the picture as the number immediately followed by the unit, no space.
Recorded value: 57.5psi
